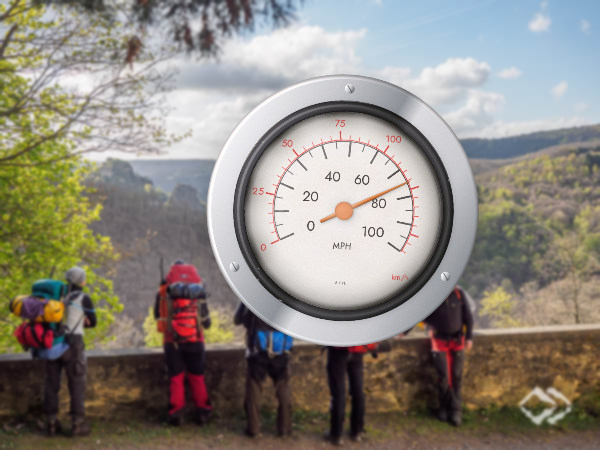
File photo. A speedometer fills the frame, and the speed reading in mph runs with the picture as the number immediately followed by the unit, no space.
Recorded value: 75mph
